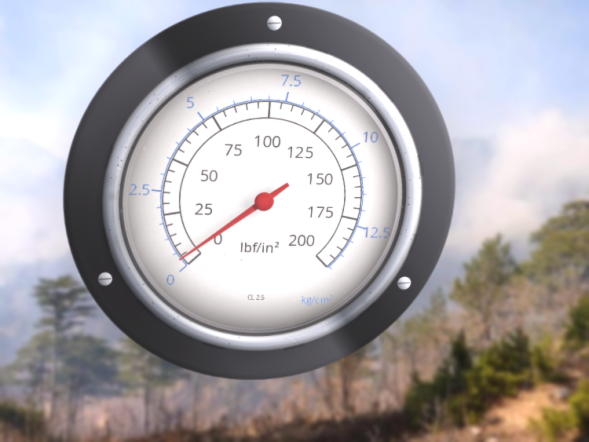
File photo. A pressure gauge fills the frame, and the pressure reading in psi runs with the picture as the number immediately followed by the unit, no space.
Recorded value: 5psi
